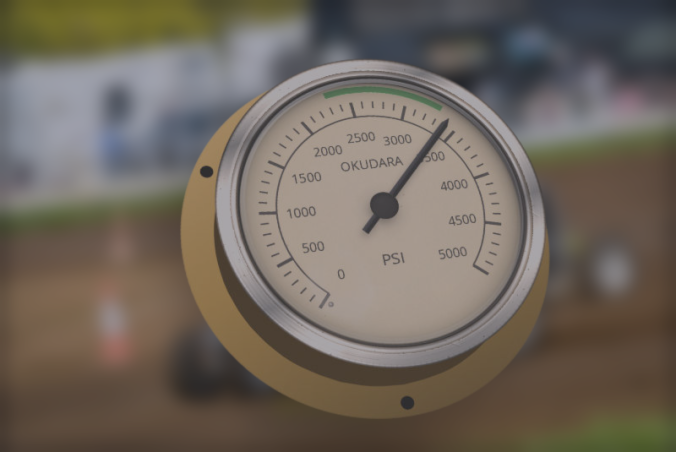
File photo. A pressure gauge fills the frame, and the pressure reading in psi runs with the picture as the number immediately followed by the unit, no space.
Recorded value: 3400psi
